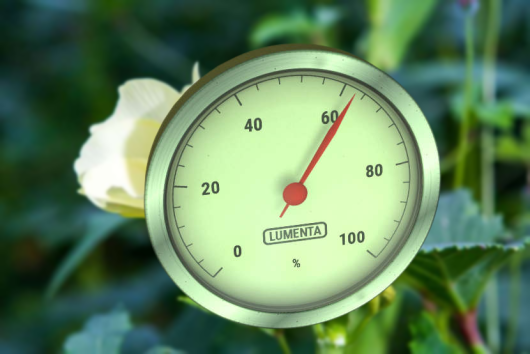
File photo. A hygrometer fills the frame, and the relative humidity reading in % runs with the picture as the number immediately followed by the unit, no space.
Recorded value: 62%
